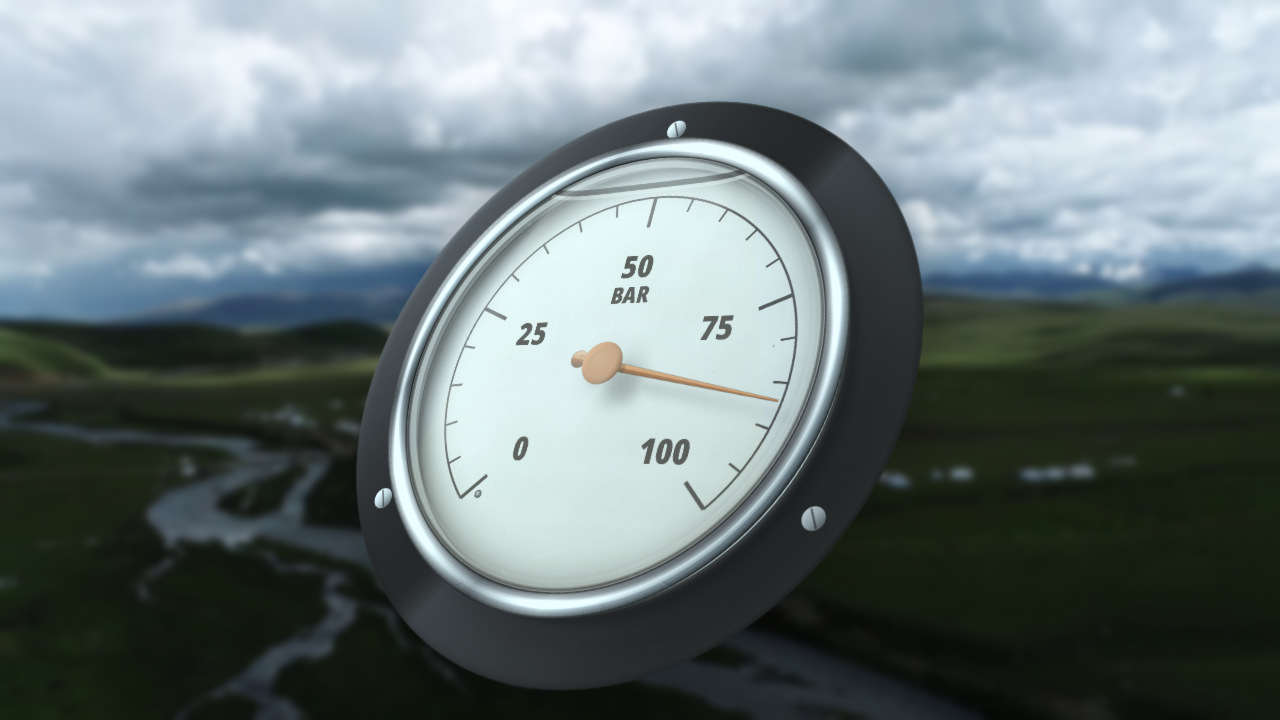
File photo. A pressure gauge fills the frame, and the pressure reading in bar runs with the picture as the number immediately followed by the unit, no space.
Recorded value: 87.5bar
